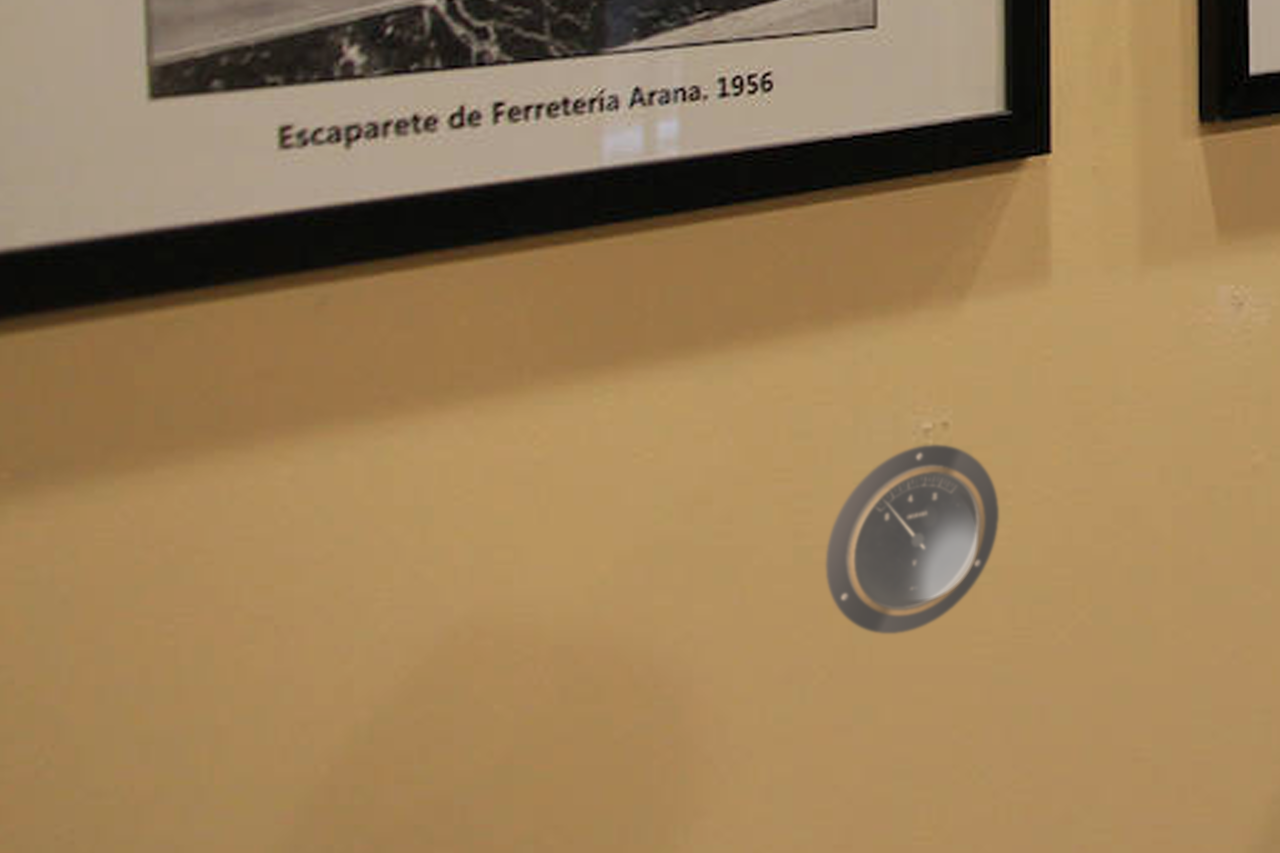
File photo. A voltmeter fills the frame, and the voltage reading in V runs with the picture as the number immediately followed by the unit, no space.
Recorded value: 1V
